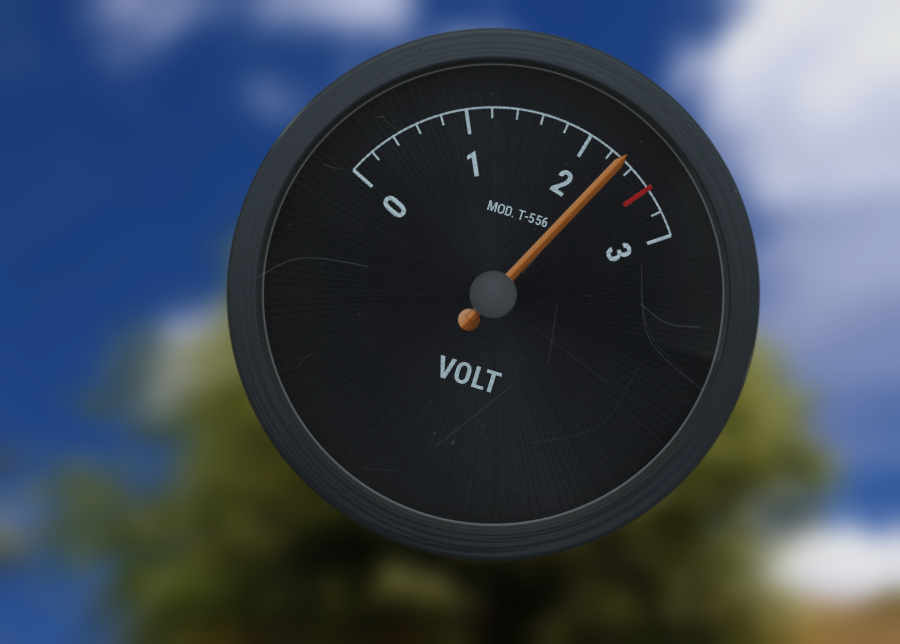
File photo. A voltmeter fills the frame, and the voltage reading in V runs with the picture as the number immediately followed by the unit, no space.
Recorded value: 2.3V
